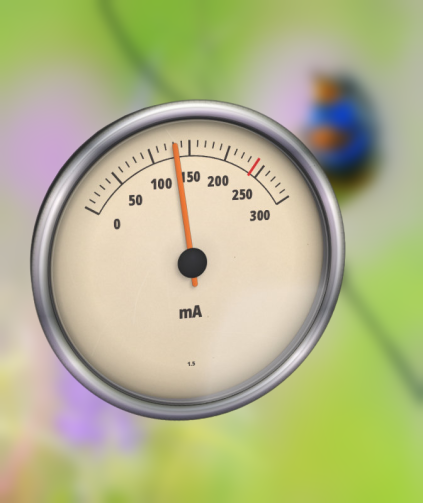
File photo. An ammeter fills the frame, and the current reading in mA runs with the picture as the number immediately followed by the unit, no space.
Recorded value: 130mA
